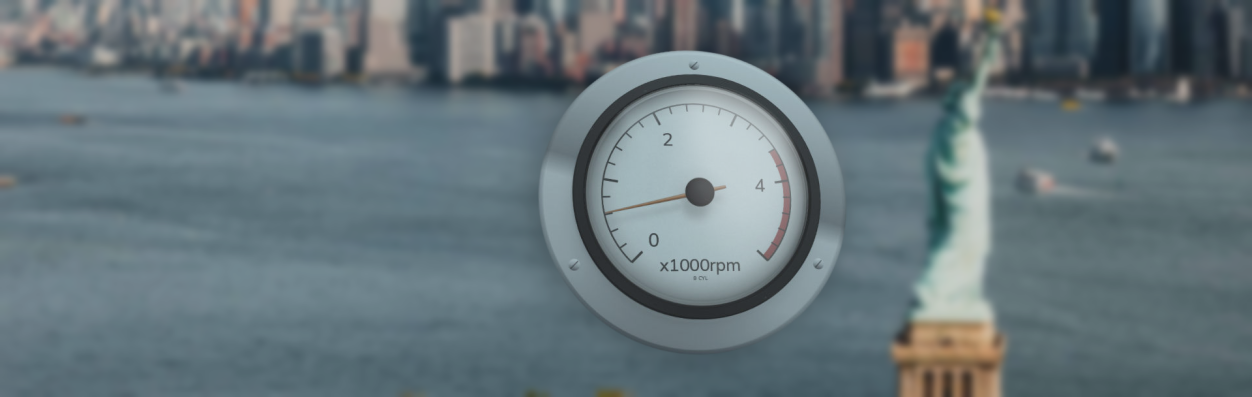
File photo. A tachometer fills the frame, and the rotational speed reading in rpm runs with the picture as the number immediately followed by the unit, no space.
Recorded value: 600rpm
